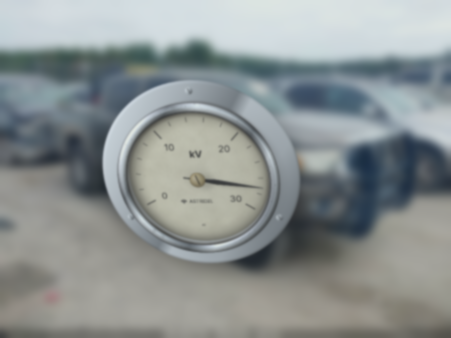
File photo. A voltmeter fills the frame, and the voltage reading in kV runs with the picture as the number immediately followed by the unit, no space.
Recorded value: 27kV
